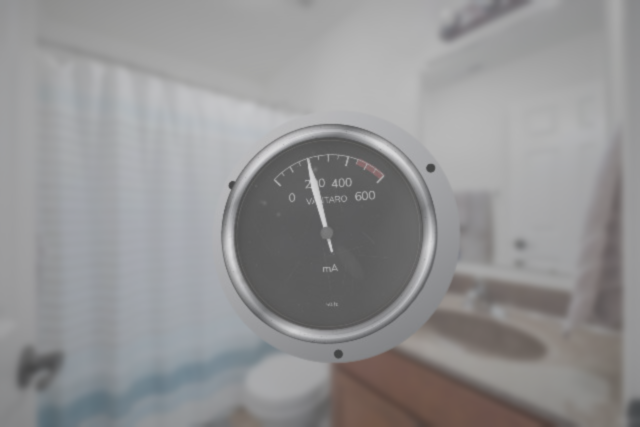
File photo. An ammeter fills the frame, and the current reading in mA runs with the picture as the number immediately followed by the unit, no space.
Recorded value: 200mA
